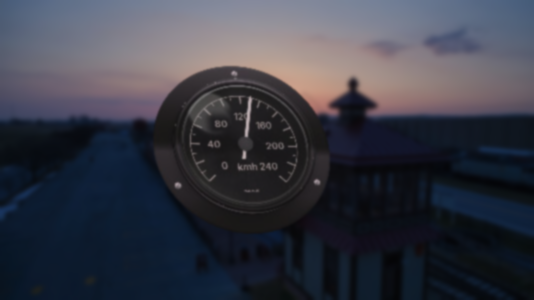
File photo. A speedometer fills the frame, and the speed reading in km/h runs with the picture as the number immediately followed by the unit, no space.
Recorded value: 130km/h
